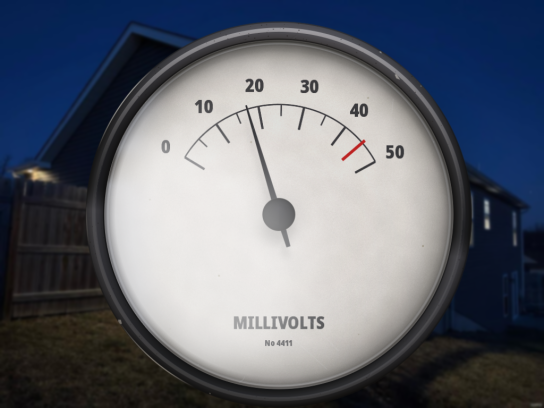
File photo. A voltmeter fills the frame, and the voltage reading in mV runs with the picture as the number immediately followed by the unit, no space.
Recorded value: 17.5mV
